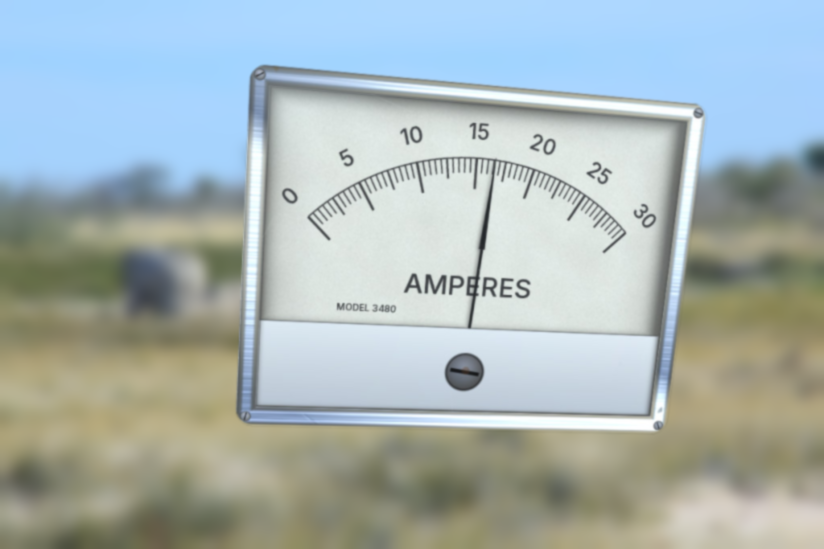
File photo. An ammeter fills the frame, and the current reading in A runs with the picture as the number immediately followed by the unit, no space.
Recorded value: 16.5A
